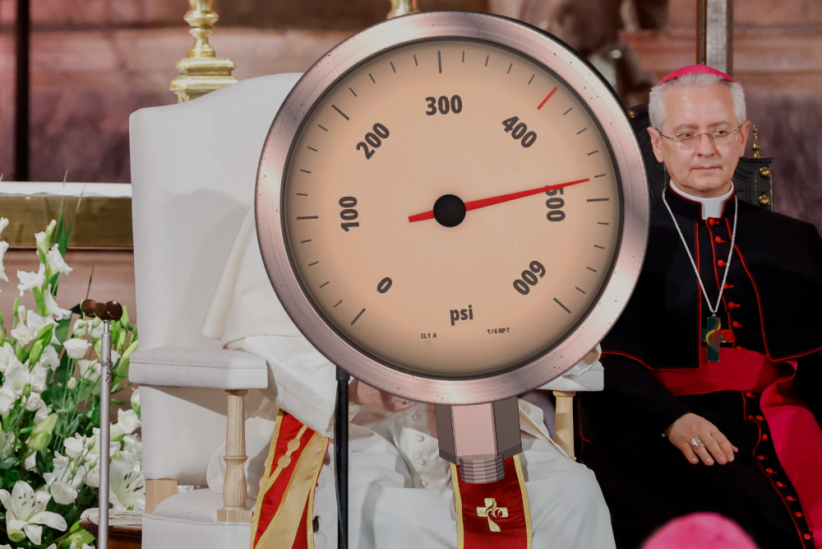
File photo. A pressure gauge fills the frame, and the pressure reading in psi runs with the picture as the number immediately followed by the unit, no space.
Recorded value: 480psi
